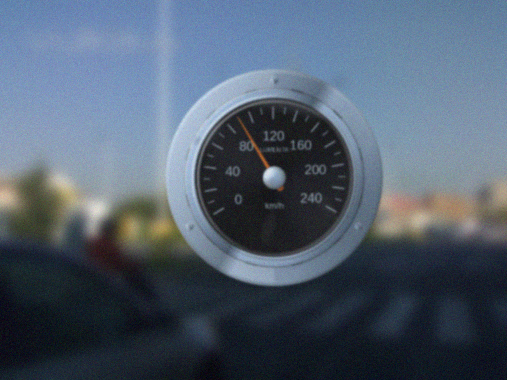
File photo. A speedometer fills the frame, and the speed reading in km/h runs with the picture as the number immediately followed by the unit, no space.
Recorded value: 90km/h
